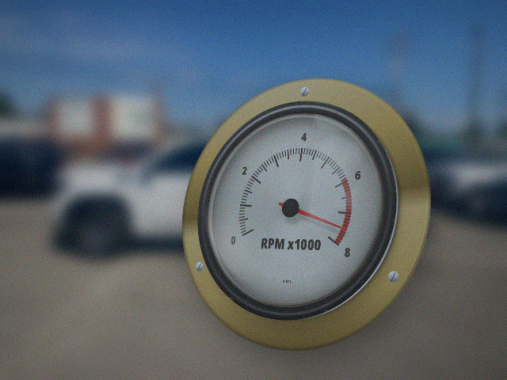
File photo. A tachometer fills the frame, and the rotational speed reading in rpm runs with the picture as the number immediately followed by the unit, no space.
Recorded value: 7500rpm
